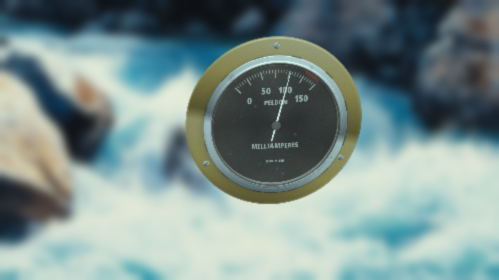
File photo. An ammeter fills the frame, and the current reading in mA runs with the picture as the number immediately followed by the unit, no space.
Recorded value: 100mA
